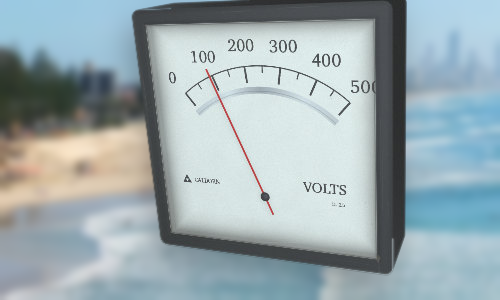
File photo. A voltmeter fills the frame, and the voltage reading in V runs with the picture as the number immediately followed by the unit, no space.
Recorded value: 100V
